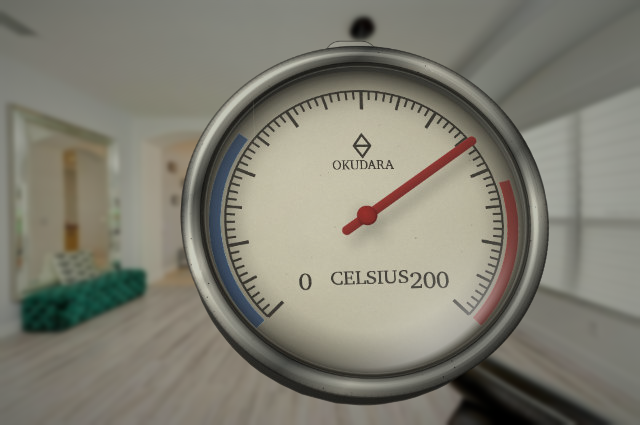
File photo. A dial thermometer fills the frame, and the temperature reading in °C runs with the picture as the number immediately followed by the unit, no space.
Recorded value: 140°C
